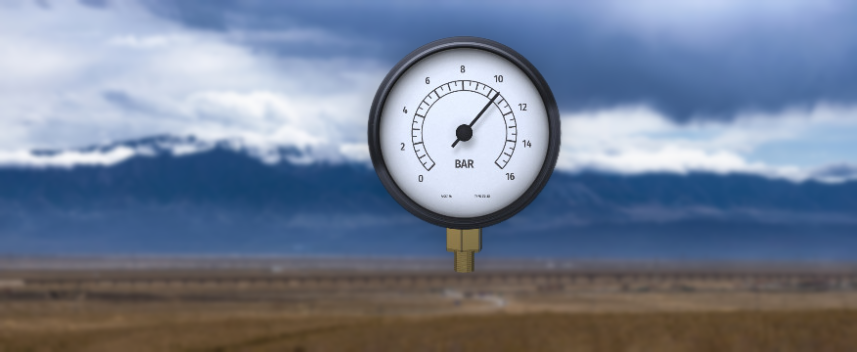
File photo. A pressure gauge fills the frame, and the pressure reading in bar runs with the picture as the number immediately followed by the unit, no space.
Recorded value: 10.5bar
